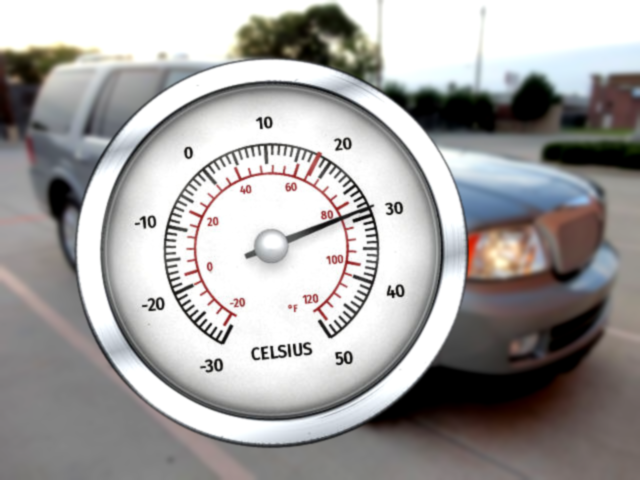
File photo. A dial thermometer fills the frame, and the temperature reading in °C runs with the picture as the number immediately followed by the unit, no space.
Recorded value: 29°C
